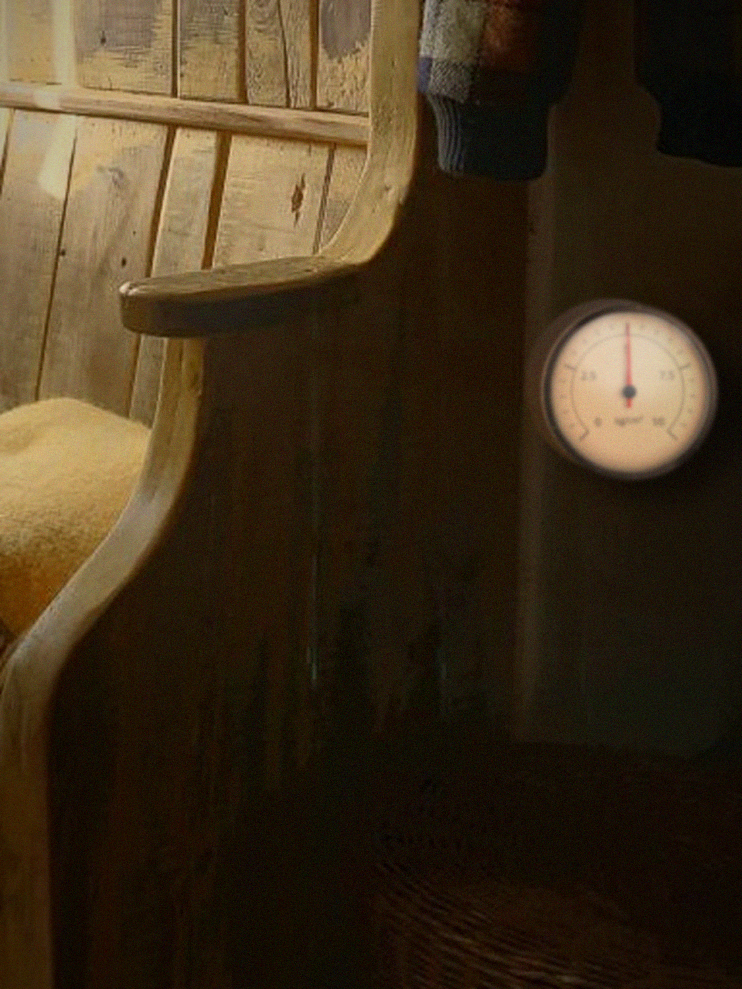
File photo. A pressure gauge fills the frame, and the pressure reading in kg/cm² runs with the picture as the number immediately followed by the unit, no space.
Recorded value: 5kg/cm²
